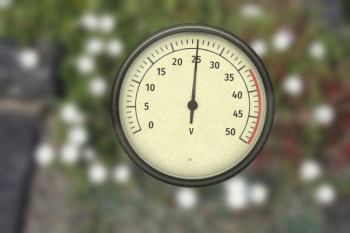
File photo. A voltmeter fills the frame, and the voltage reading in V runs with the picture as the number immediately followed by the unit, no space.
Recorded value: 25V
